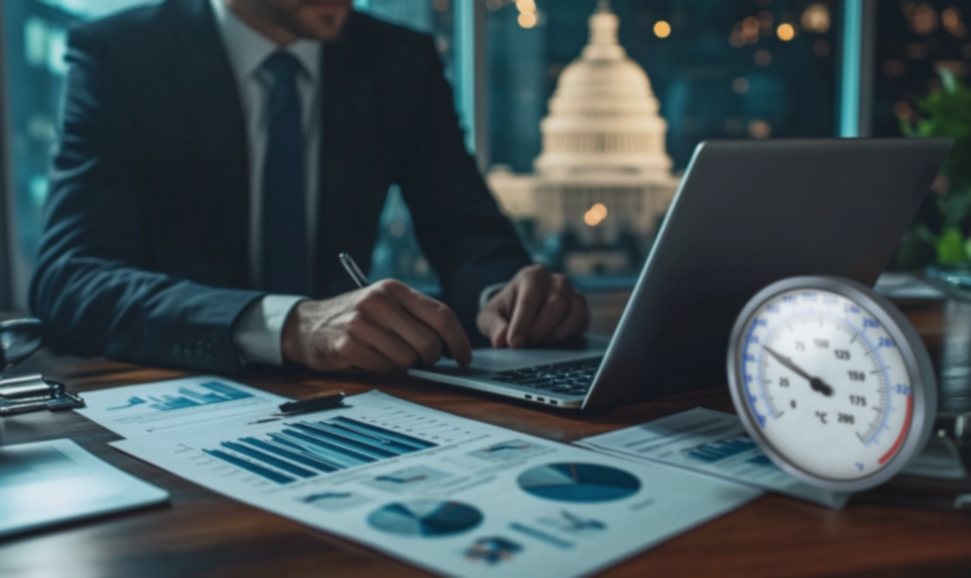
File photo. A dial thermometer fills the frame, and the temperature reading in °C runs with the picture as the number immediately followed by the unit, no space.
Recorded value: 50°C
